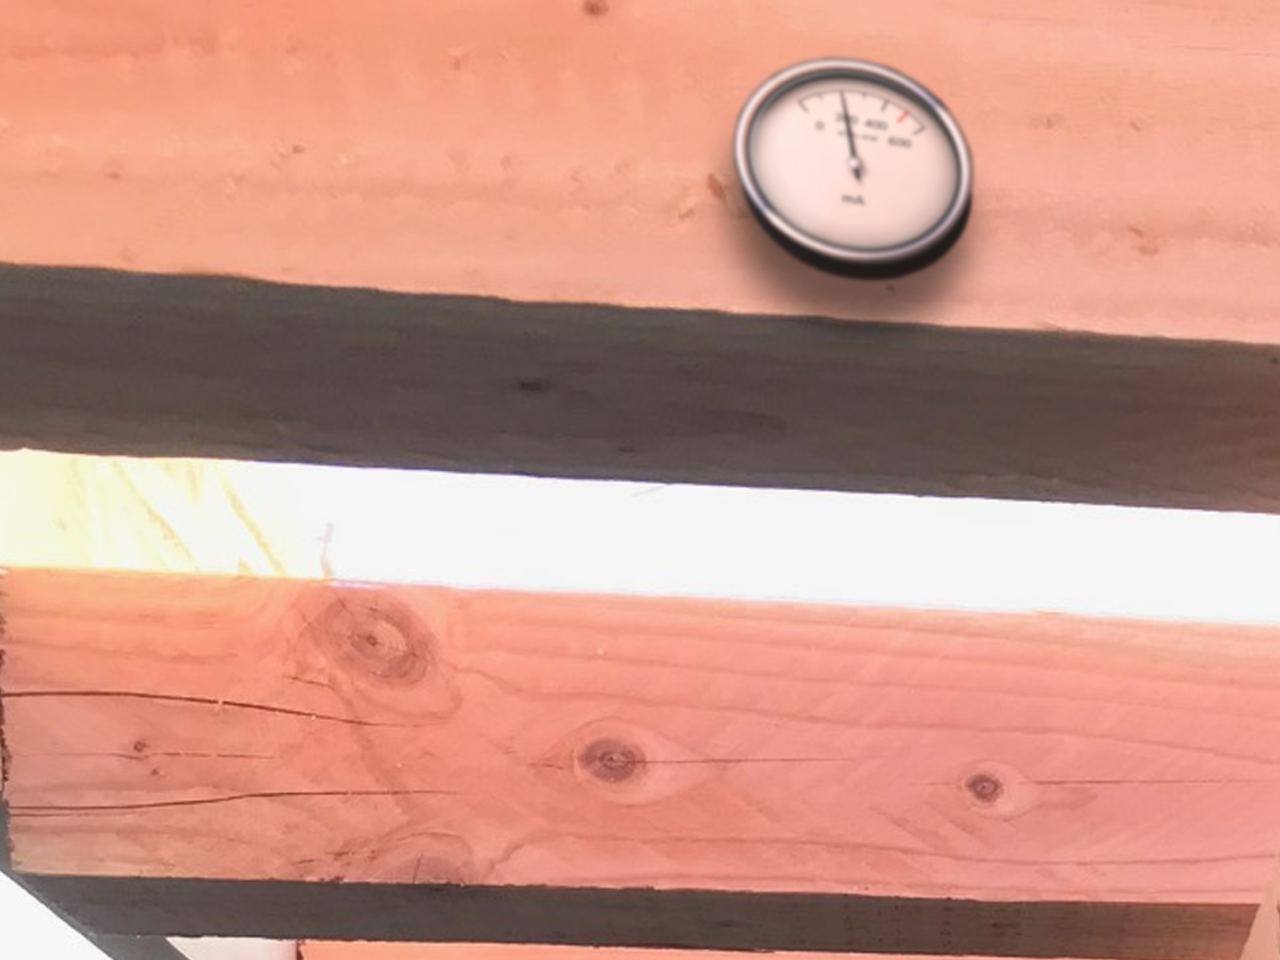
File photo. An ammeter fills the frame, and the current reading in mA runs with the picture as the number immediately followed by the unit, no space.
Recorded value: 200mA
